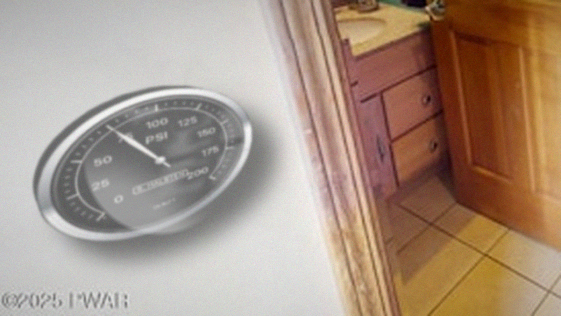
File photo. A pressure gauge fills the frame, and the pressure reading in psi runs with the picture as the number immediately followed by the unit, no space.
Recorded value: 75psi
